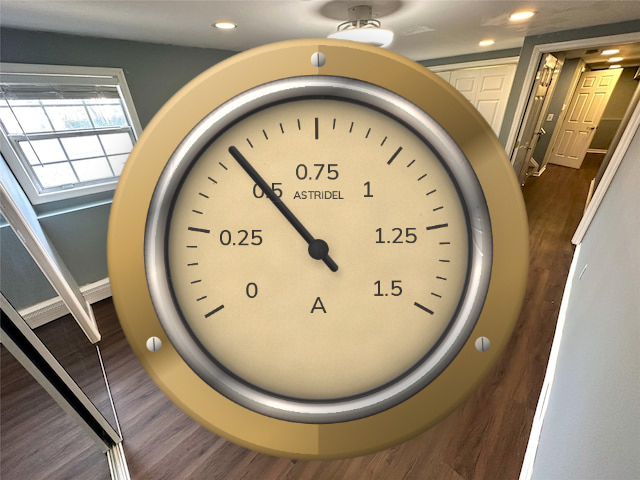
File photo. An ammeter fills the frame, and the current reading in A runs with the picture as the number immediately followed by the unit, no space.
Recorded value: 0.5A
